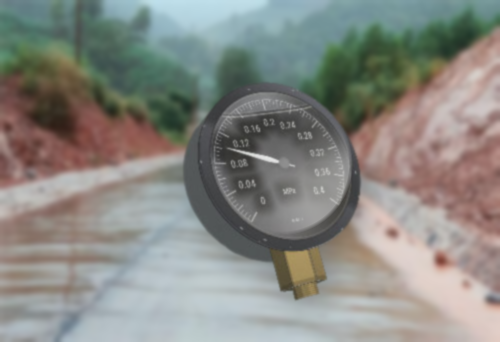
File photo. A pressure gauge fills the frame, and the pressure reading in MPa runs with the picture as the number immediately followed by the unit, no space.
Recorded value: 0.1MPa
